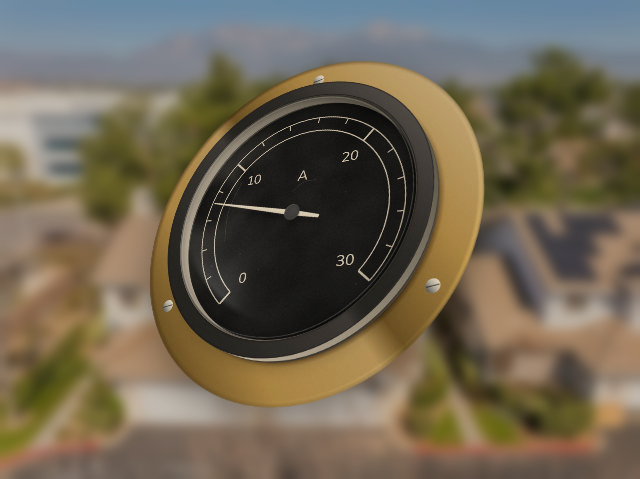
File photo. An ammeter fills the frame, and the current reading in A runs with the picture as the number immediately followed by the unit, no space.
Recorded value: 7A
